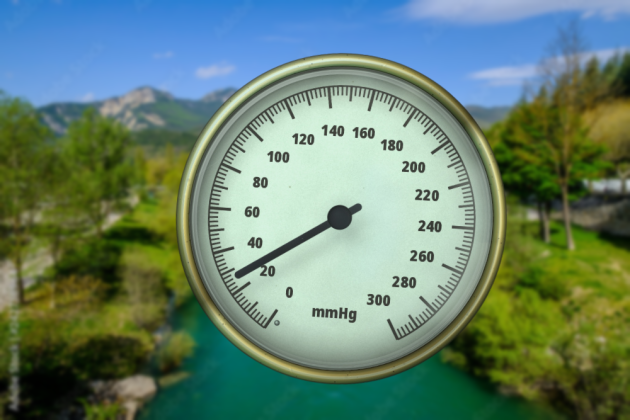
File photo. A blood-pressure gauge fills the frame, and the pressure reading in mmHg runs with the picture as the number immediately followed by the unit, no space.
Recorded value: 26mmHg
